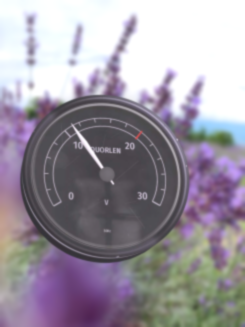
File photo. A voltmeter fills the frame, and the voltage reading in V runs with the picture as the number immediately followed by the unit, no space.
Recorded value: 11V
